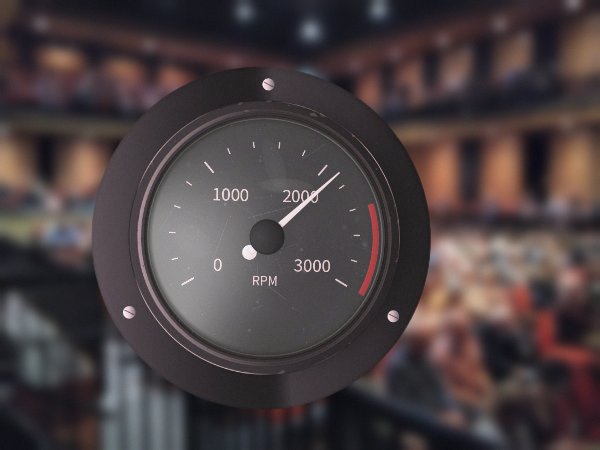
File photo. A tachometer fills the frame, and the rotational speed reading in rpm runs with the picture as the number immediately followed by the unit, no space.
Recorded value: 2100rpm
